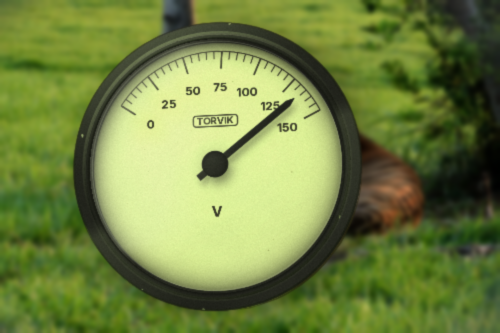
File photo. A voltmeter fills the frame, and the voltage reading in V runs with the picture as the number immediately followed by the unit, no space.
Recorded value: 135V
